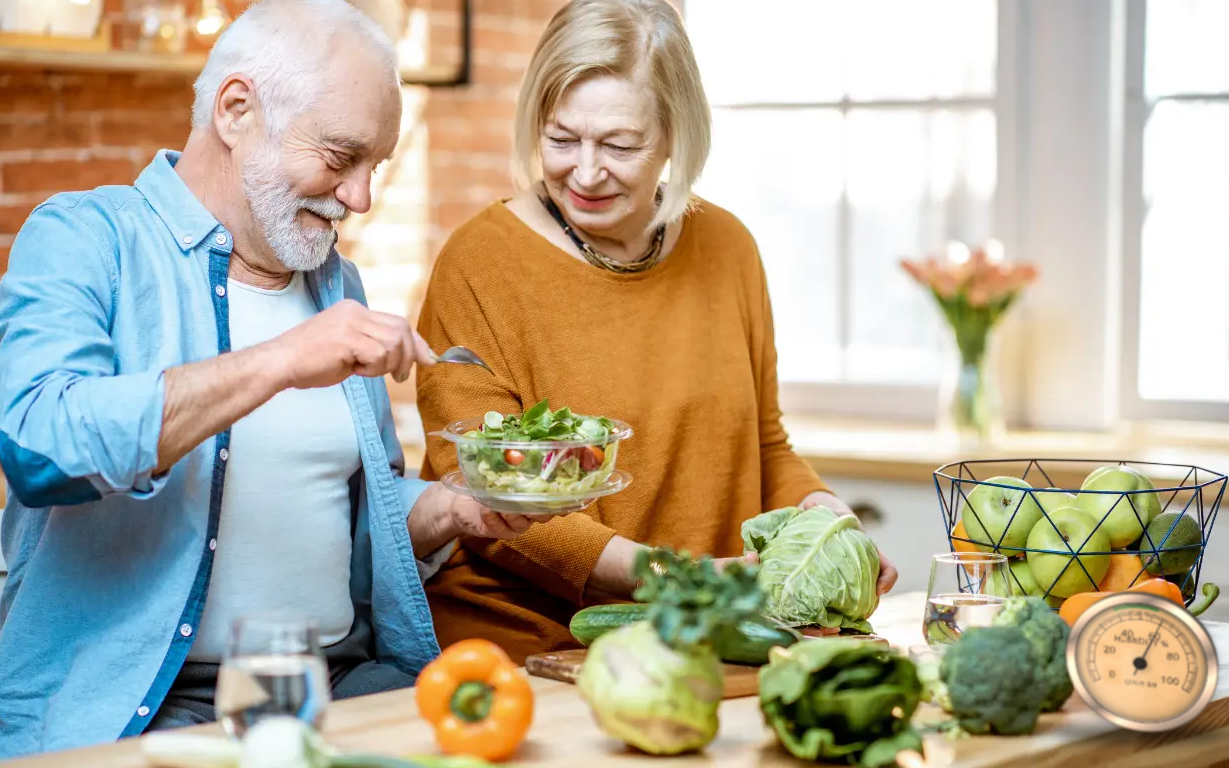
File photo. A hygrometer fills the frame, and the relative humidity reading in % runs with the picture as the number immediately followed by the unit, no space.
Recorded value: 60%
